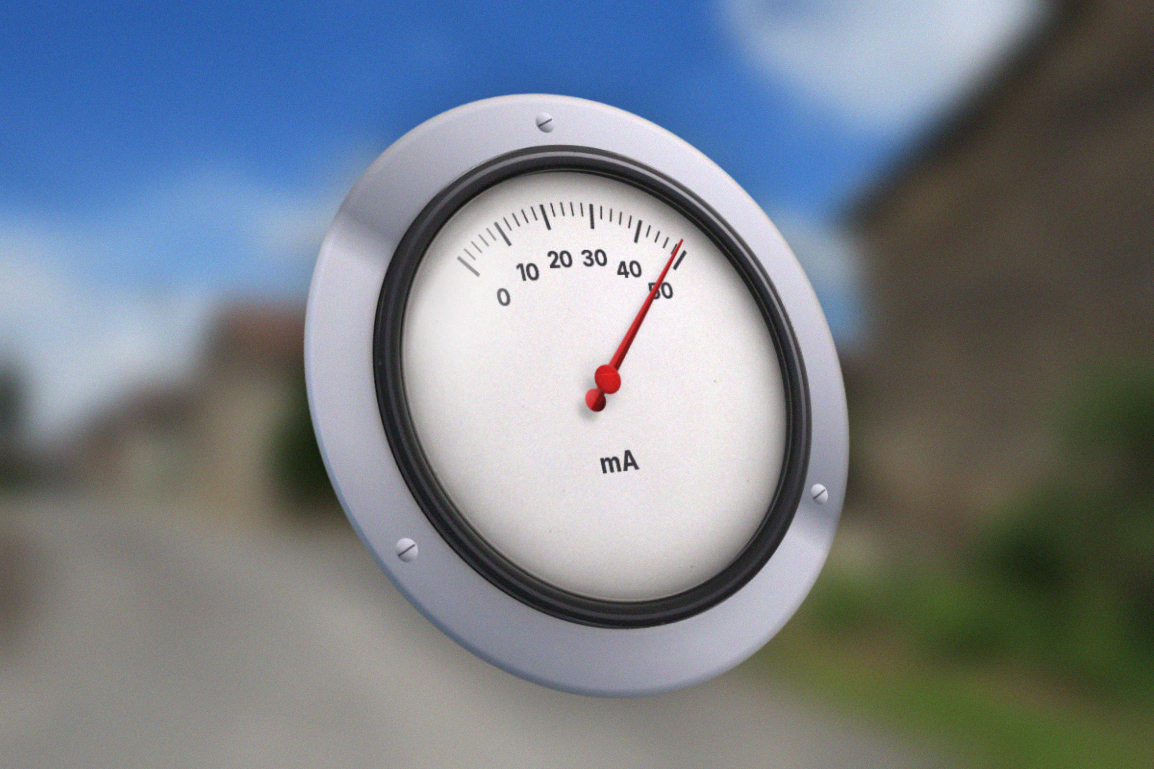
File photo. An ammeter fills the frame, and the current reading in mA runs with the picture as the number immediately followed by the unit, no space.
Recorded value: 48mA
